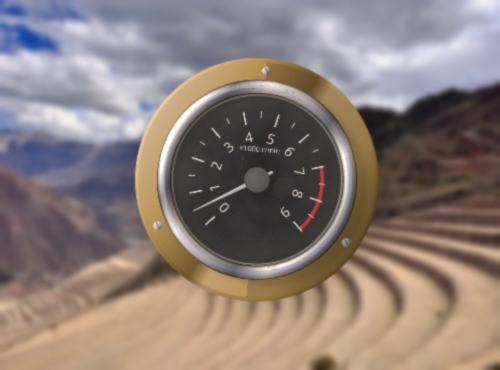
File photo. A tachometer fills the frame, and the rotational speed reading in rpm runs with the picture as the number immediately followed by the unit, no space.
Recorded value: 500rpm
